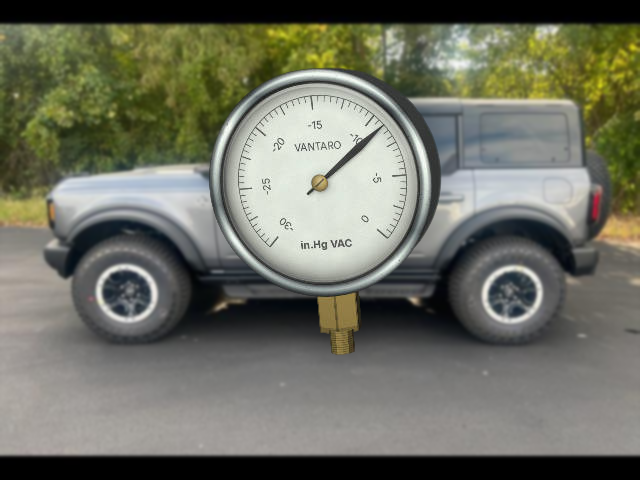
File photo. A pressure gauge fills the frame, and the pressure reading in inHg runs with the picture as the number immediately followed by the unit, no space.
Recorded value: -9inHg
